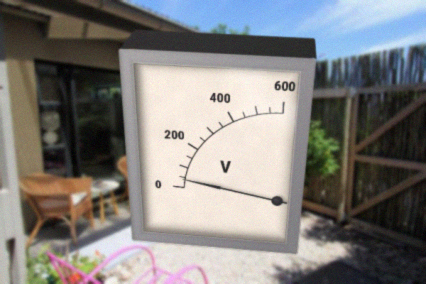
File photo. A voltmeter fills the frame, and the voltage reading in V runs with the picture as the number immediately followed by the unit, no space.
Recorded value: 50V
